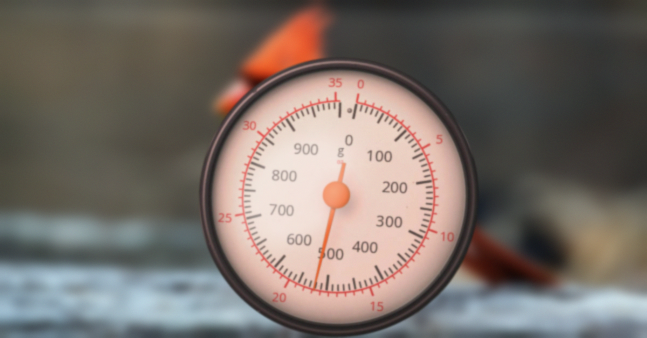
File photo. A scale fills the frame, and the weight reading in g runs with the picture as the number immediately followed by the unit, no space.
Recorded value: 520g
